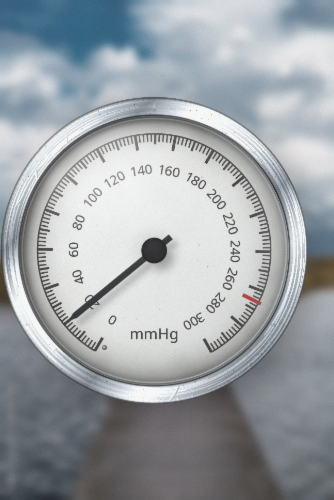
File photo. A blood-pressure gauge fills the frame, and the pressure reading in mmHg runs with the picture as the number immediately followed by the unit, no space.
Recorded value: 20mmHg
